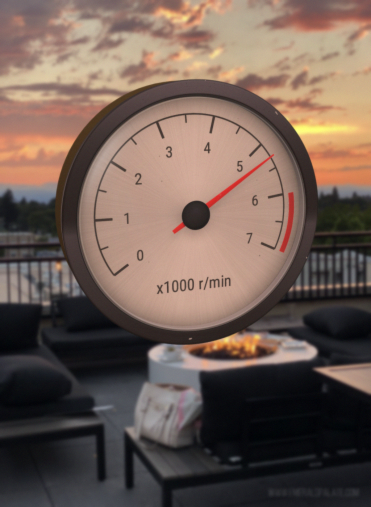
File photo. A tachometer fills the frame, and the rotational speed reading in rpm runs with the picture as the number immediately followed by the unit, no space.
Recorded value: 5250rpm
